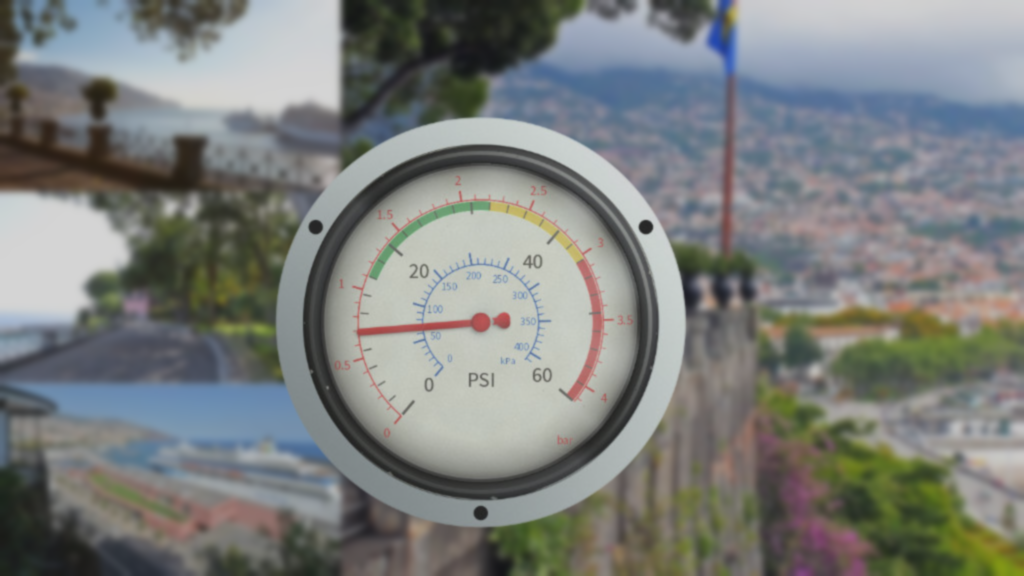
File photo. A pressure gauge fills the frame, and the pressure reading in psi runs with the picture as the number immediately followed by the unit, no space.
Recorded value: 10psi
